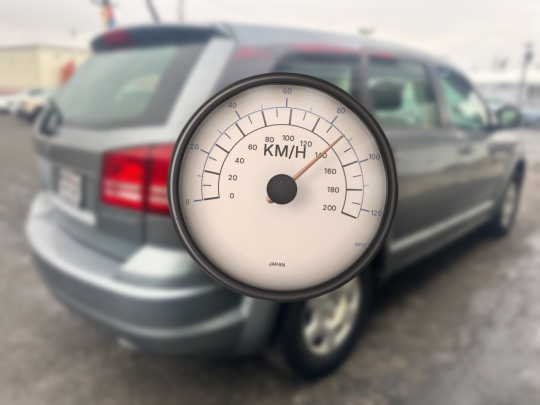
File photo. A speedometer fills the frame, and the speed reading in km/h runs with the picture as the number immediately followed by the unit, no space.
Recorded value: 140km/h
